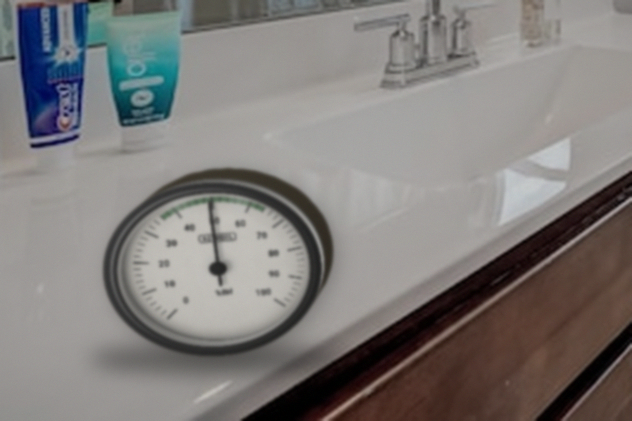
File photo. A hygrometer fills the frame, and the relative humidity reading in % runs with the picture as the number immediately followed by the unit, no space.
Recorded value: 50%
